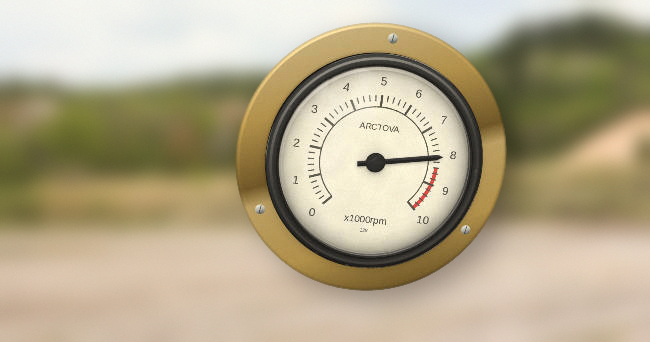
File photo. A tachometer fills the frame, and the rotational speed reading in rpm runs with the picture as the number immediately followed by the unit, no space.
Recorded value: 8000rpm
